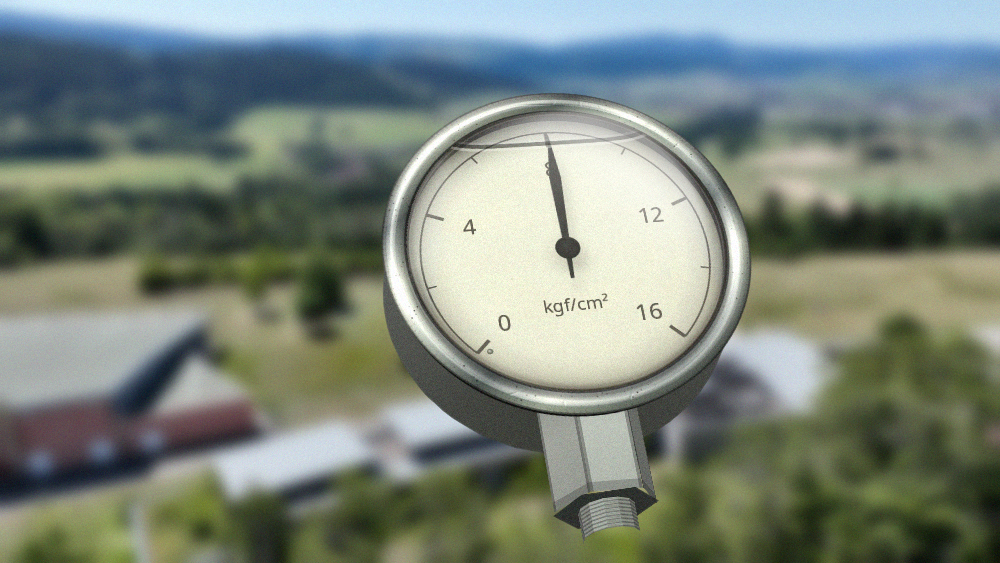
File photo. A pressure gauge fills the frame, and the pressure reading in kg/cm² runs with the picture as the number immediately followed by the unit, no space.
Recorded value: 8kg/cm²
